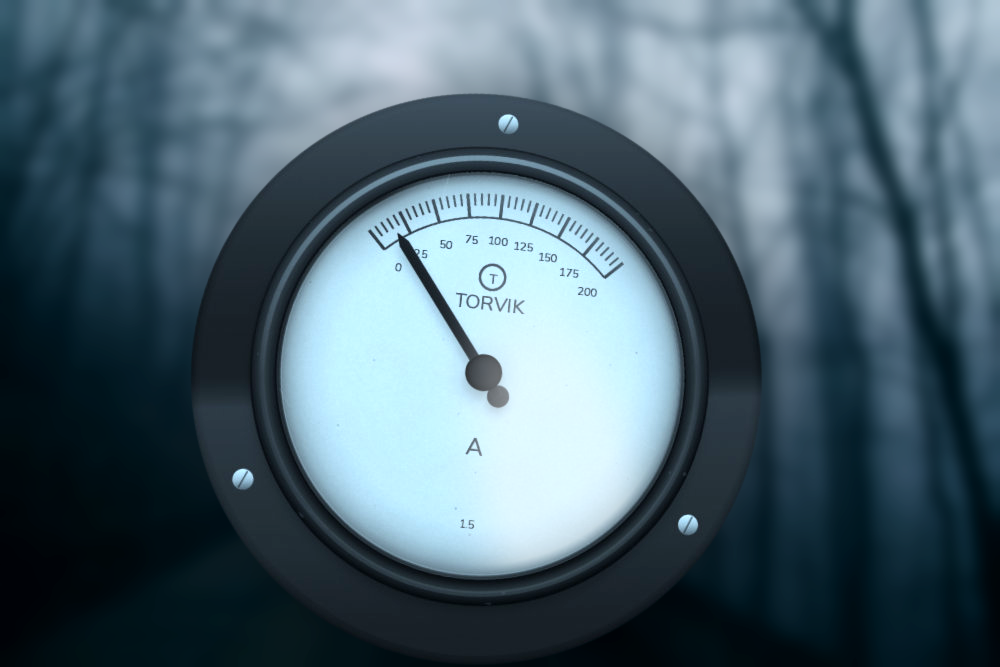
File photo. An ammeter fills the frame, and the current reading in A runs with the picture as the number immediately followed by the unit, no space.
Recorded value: 15A
